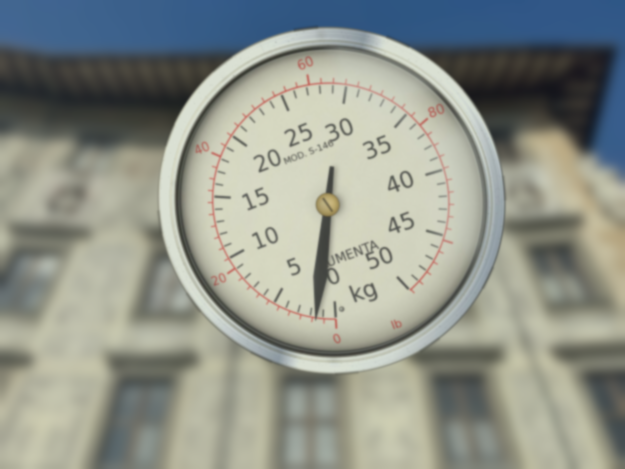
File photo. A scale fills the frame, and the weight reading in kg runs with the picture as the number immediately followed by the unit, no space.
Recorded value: 1.5kg
